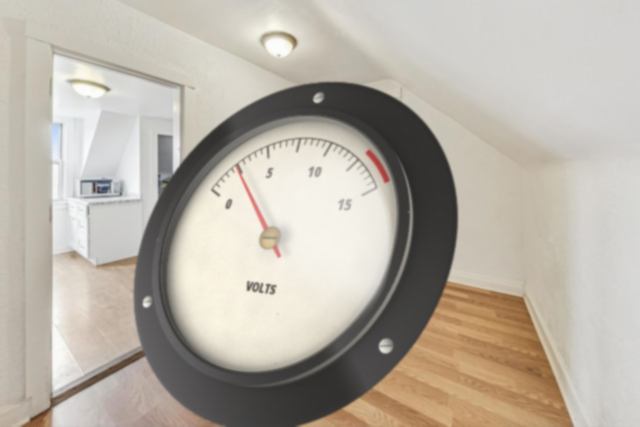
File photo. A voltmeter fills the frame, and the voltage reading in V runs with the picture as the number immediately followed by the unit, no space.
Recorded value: 2.5V
